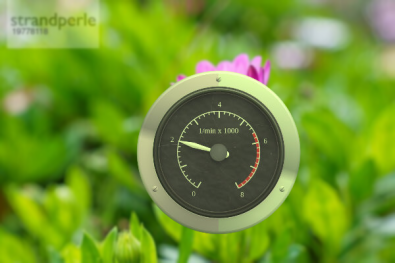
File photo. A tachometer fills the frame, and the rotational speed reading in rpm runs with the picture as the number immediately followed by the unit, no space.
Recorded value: 2000rpm
